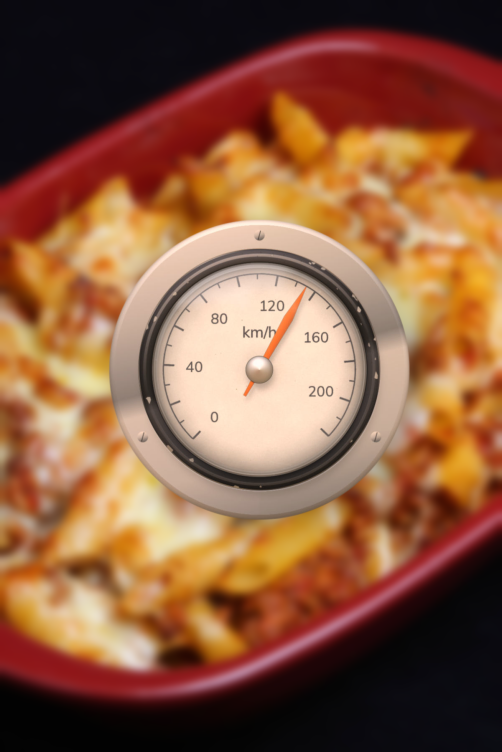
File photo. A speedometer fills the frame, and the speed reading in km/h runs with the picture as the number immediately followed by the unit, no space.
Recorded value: 135km/h
